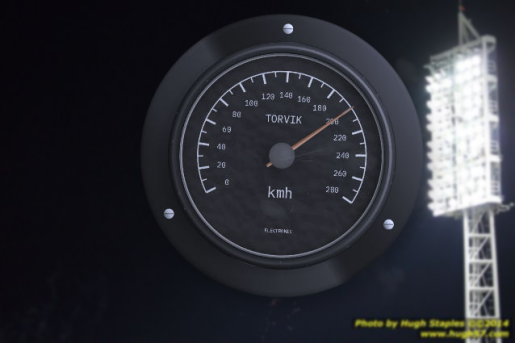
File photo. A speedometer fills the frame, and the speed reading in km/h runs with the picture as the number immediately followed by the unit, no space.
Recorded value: 200km/h
